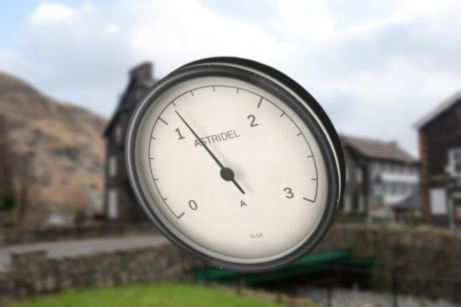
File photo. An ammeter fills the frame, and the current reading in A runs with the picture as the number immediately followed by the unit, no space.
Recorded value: 1.2A
